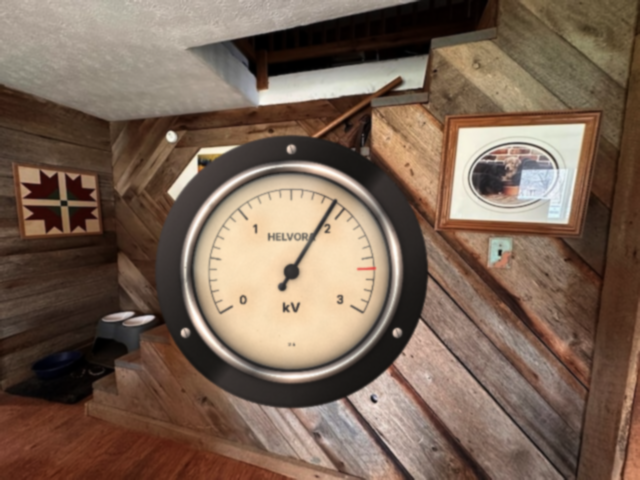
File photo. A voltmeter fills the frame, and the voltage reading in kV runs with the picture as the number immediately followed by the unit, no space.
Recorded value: 1.9kV
